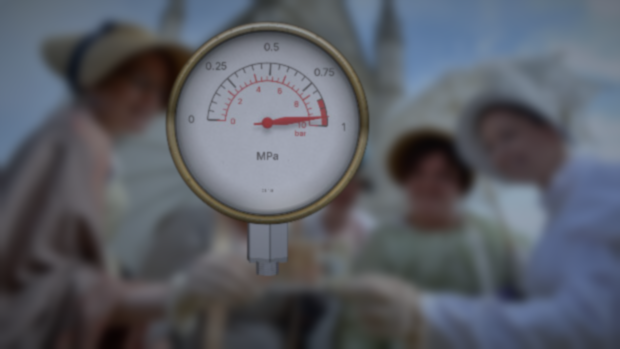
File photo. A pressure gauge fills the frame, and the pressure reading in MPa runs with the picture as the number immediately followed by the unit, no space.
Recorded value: 0.95MPa
